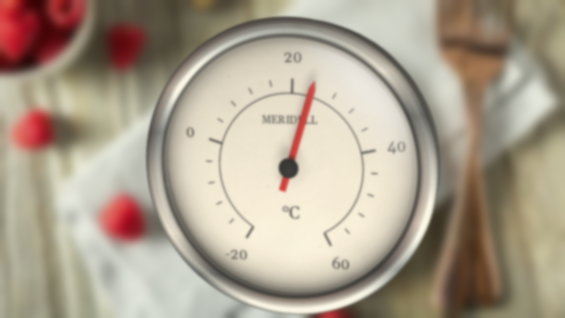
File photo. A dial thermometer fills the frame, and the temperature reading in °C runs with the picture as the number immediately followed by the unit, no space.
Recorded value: 24°C
